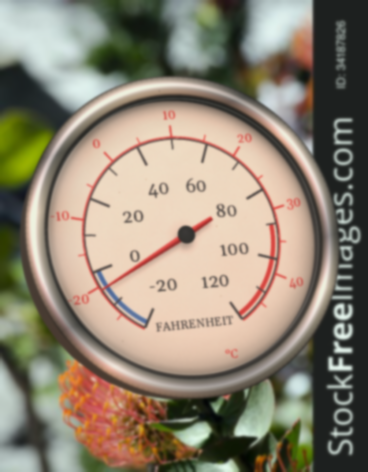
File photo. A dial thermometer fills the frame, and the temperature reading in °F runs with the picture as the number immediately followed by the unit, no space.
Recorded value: -5°F
